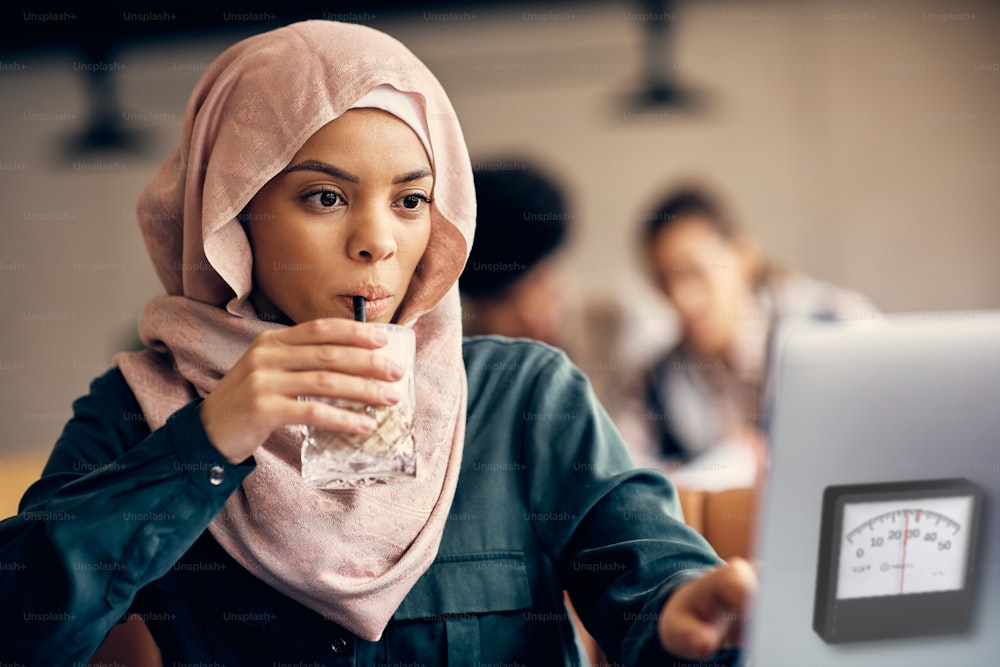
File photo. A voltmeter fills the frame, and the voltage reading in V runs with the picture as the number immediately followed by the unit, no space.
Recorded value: 25V
